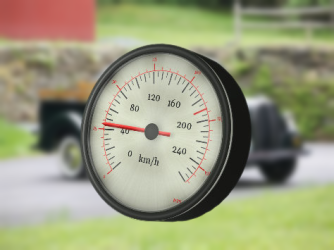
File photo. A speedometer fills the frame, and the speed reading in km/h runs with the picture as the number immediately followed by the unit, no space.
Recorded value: 45km/h
